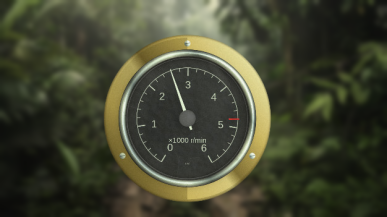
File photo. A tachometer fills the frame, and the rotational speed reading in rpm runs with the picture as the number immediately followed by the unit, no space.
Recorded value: 2600rpm
